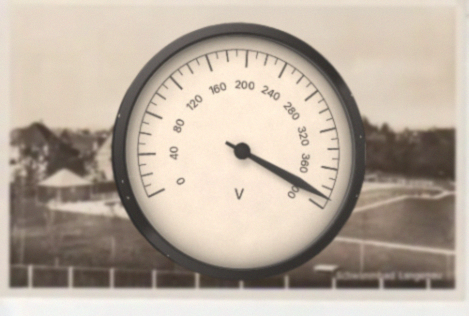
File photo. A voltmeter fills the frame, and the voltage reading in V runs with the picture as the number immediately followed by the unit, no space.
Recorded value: 390V
